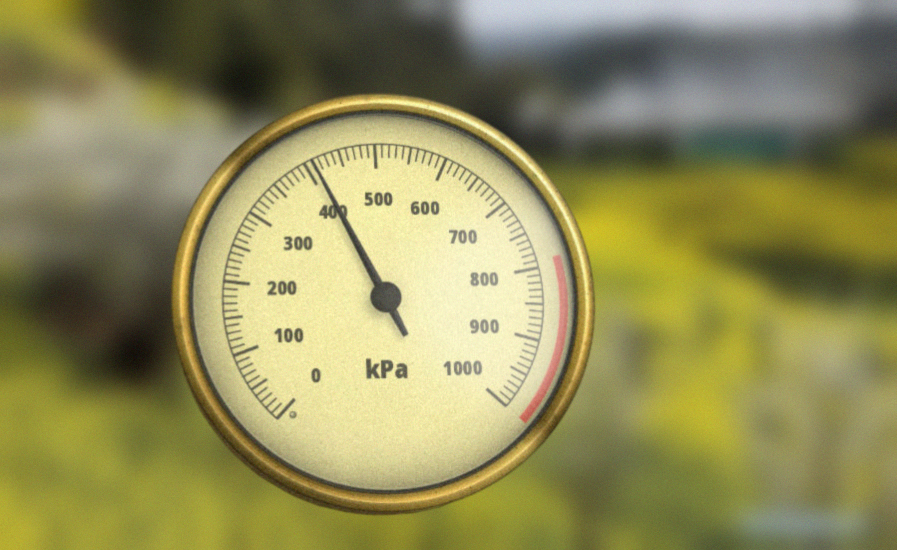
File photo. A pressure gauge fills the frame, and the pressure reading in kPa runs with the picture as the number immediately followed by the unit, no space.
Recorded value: 410kPa
